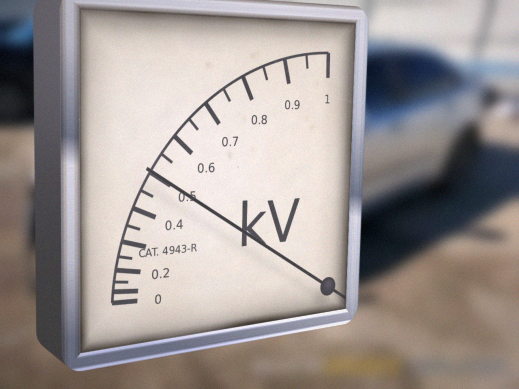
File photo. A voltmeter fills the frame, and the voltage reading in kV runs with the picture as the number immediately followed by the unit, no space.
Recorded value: 0.5kV
